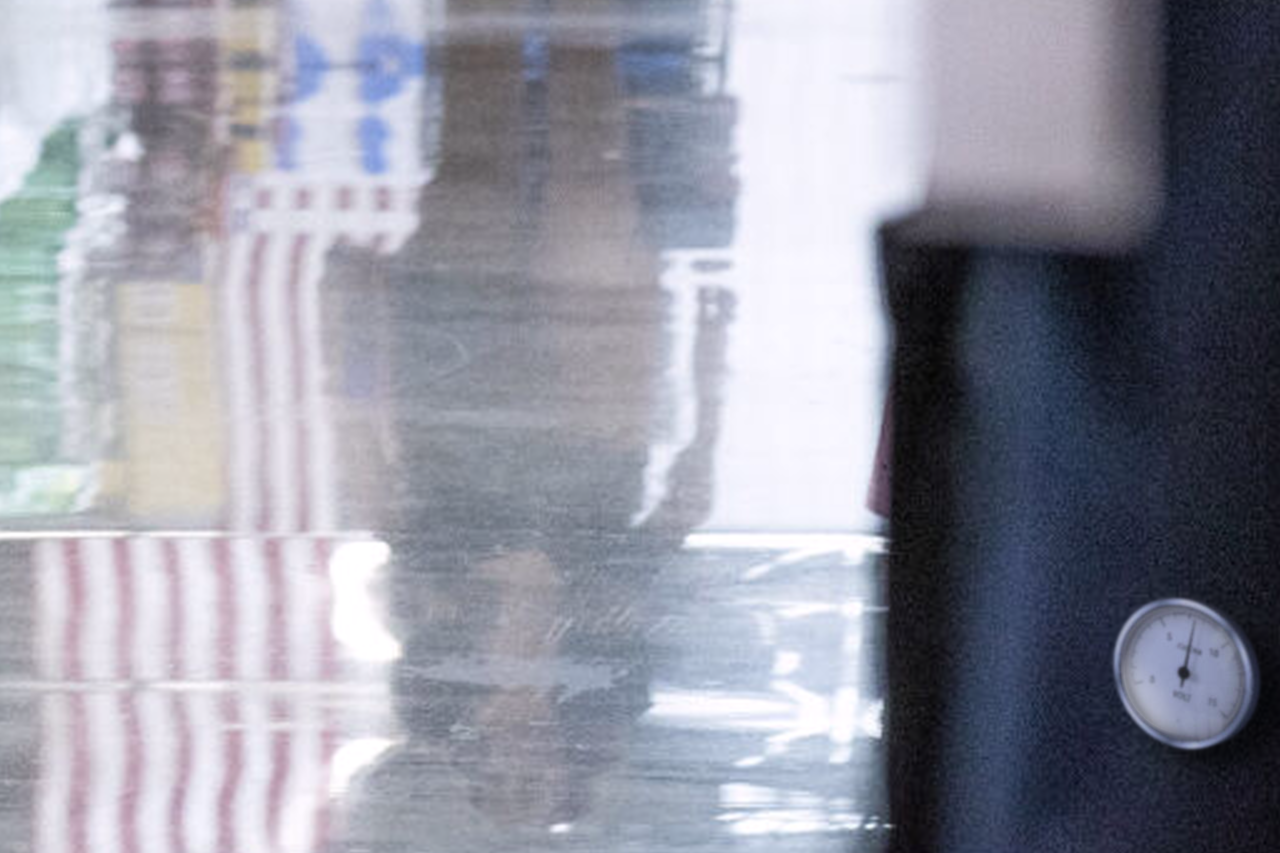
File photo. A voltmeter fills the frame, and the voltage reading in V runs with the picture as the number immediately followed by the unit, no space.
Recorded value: 7.5V
